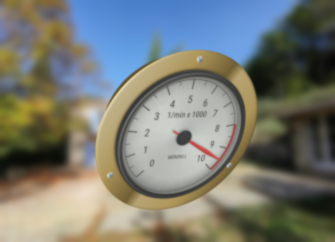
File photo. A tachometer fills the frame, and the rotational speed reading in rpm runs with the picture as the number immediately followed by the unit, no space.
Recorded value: 9500rpm
